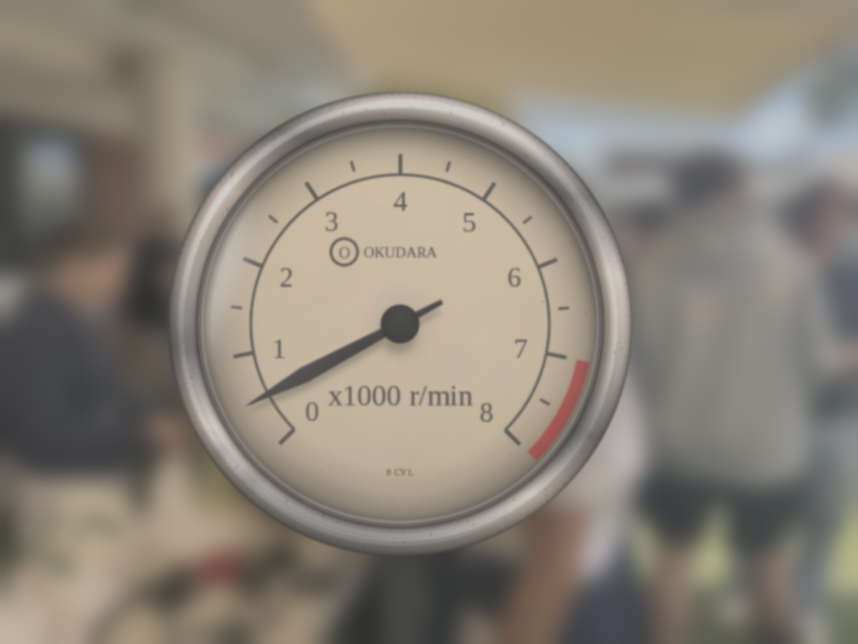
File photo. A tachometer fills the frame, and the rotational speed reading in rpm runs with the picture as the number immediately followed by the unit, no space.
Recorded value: 500rpm
